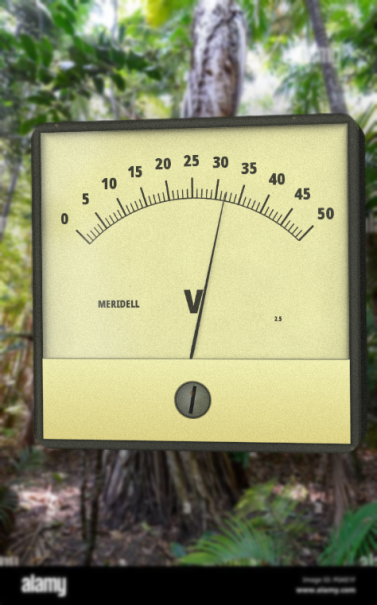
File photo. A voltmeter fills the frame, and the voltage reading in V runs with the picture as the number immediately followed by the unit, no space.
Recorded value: 32V
